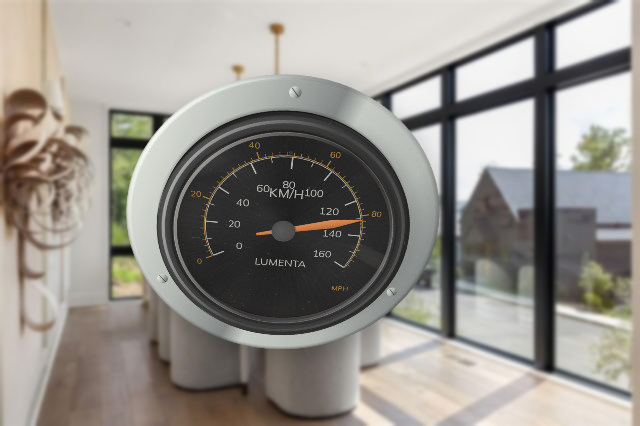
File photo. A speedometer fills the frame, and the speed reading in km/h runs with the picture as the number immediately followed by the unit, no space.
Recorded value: 130km/h
